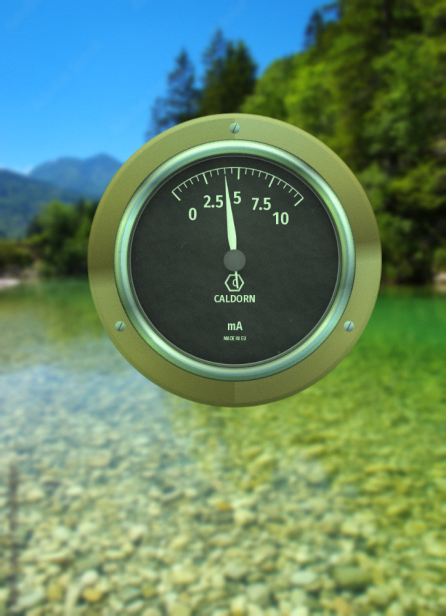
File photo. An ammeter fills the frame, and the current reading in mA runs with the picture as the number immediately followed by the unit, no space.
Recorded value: 4mA
